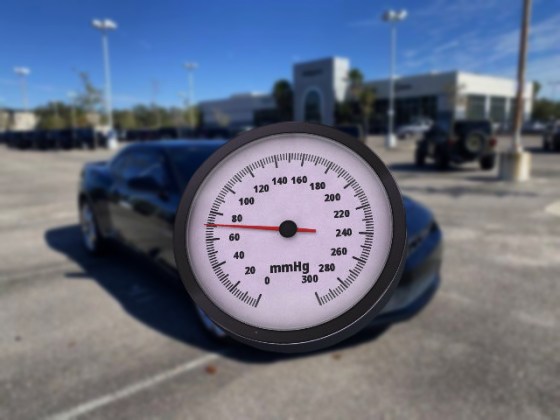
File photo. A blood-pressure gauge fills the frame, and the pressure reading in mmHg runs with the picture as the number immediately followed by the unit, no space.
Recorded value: 70mmHg
